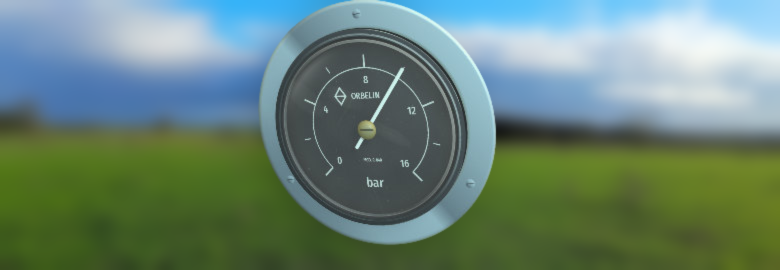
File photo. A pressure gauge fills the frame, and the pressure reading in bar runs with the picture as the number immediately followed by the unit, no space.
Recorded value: 10bar
